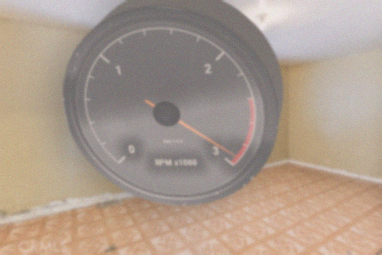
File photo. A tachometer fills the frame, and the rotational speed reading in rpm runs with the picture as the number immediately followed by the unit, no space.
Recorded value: 2900rpm
